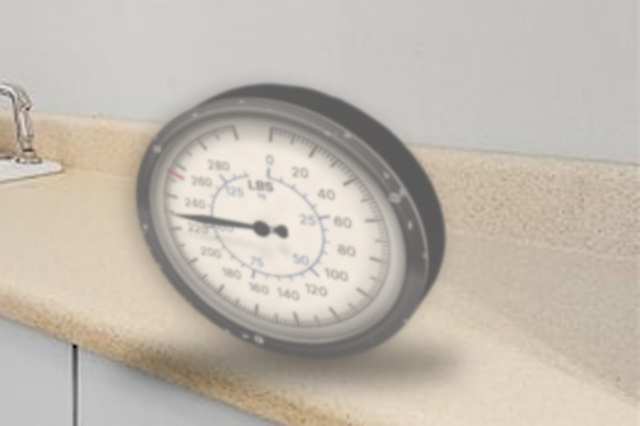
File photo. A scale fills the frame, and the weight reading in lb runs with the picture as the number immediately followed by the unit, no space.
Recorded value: 230lb
